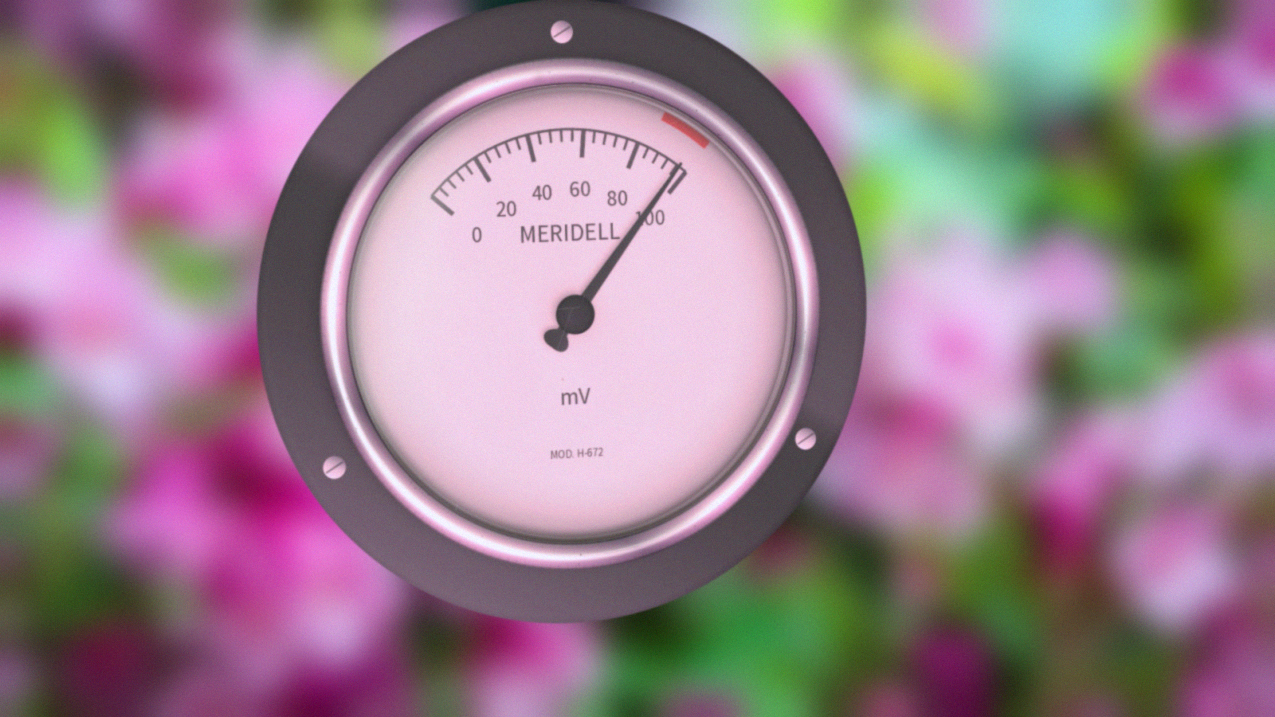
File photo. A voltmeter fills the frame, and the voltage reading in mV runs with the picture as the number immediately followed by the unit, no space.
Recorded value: 96mV
